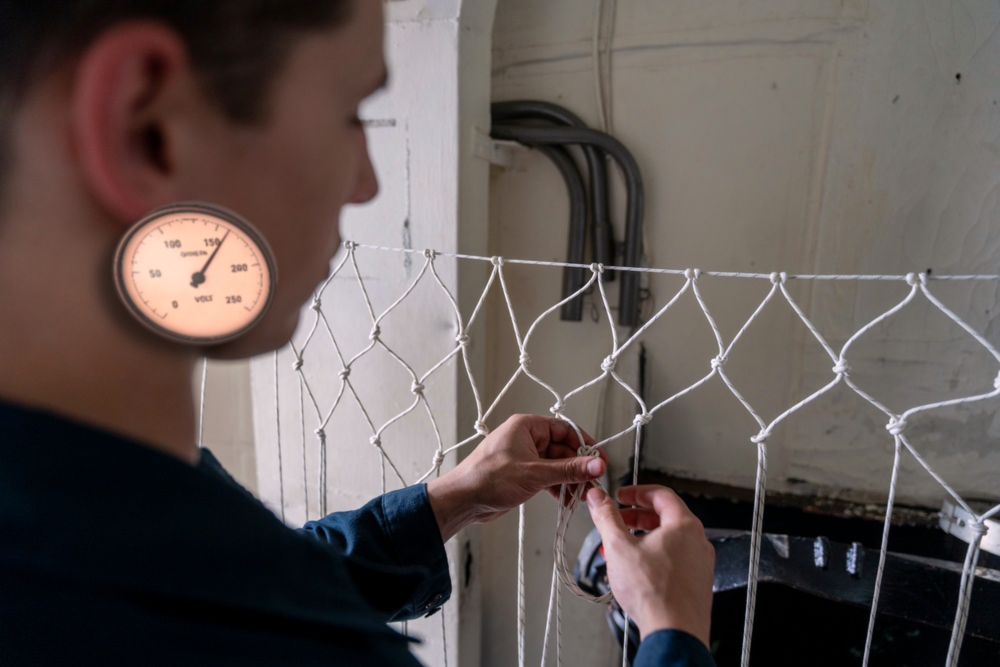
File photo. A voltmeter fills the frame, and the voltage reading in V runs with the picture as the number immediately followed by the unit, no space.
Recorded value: 160V
